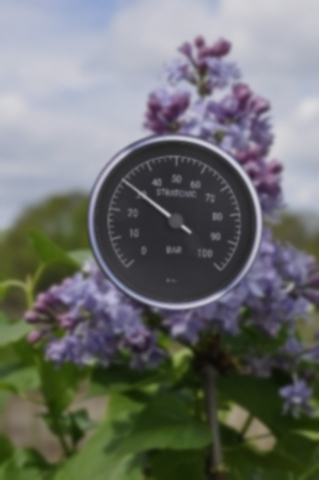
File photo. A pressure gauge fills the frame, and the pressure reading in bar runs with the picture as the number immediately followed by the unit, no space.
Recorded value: 30bar
